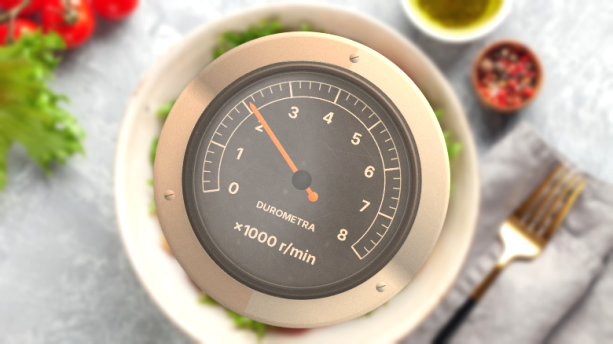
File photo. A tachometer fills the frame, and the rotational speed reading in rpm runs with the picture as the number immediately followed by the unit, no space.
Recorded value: 2100rpm
